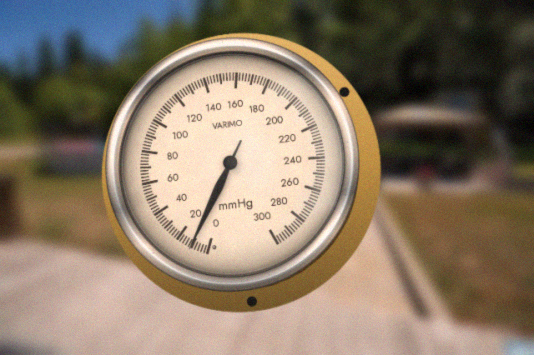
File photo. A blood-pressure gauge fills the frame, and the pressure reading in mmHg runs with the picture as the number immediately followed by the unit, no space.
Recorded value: 10mmHg
